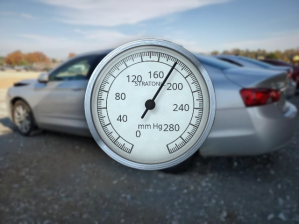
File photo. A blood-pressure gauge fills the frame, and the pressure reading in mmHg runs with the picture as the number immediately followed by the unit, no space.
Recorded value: 180mmHg
